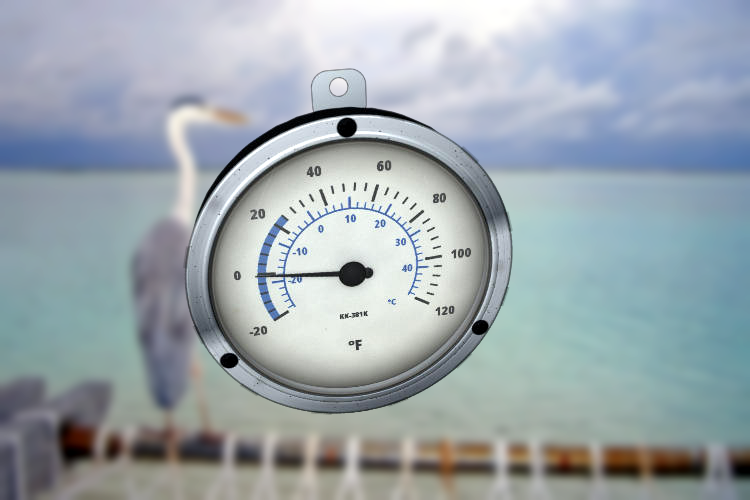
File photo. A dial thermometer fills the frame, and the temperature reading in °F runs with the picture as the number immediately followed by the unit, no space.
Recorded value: 0°F
